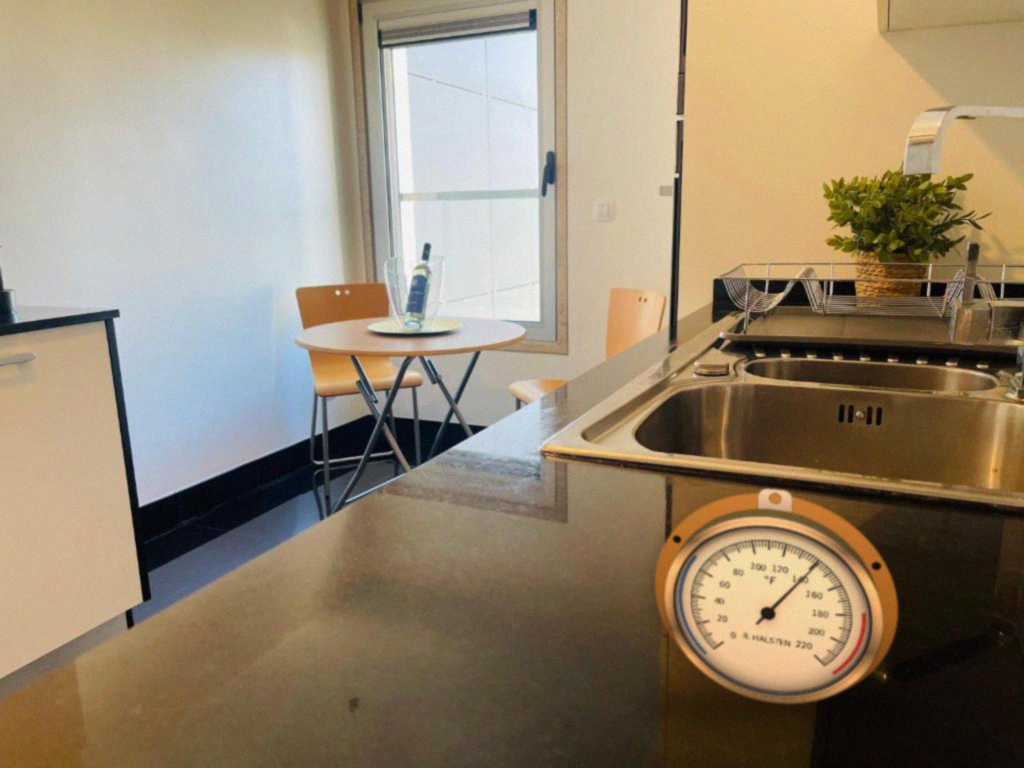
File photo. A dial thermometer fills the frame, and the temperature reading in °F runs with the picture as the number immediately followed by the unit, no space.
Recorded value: 140°F
